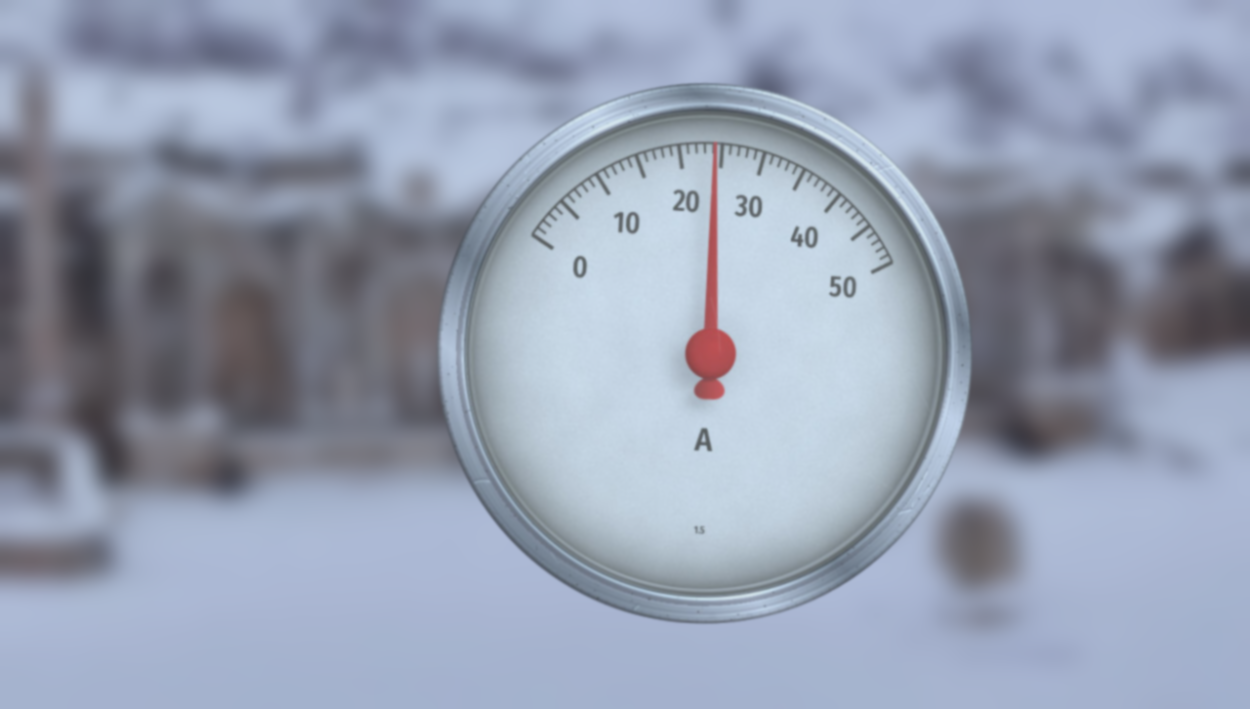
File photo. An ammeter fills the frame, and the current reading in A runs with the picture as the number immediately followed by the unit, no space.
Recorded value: 24A
